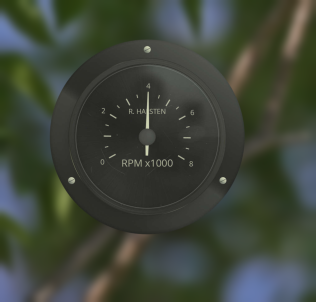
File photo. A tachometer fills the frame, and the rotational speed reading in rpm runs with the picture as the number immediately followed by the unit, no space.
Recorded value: 4000rpm
